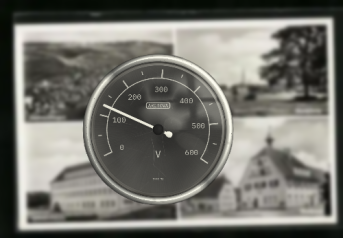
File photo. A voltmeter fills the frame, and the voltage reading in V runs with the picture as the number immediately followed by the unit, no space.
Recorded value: 125V
